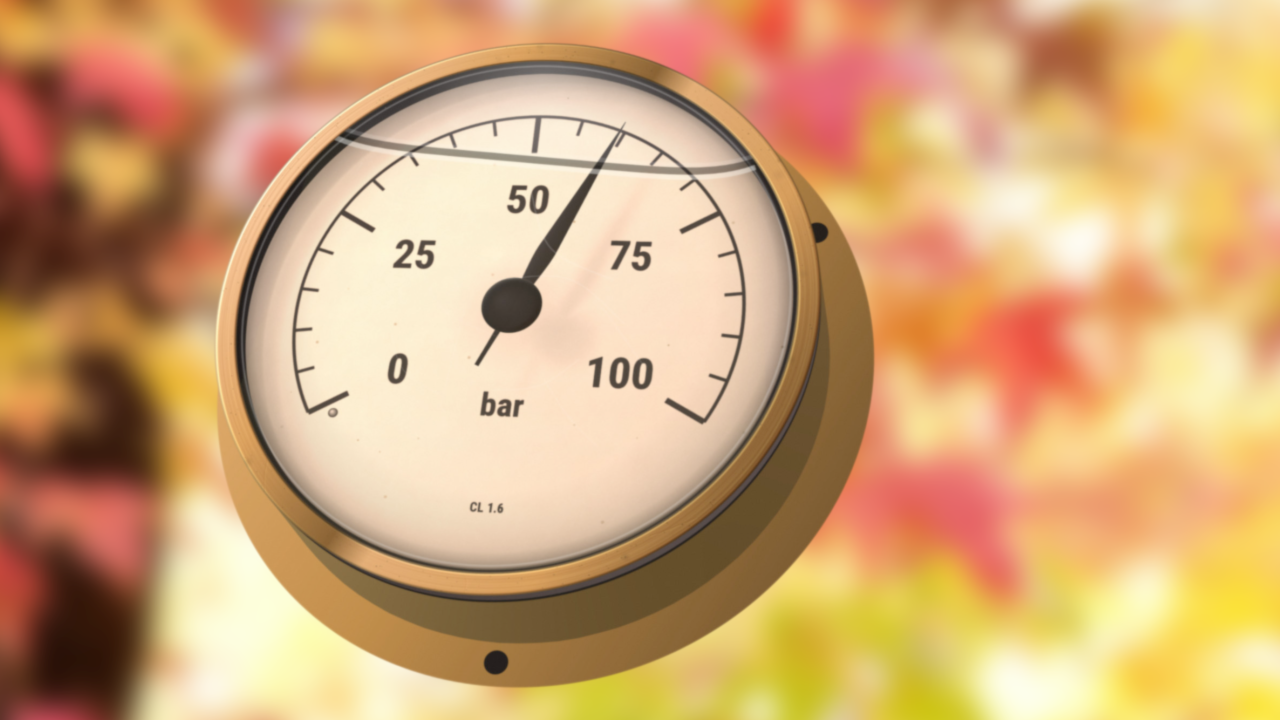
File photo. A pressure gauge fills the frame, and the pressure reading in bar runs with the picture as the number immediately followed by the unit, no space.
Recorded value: 60bar
